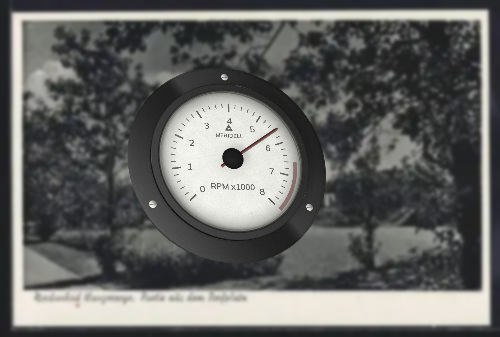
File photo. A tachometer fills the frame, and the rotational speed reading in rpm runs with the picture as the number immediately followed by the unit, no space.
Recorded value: 5600rpm
